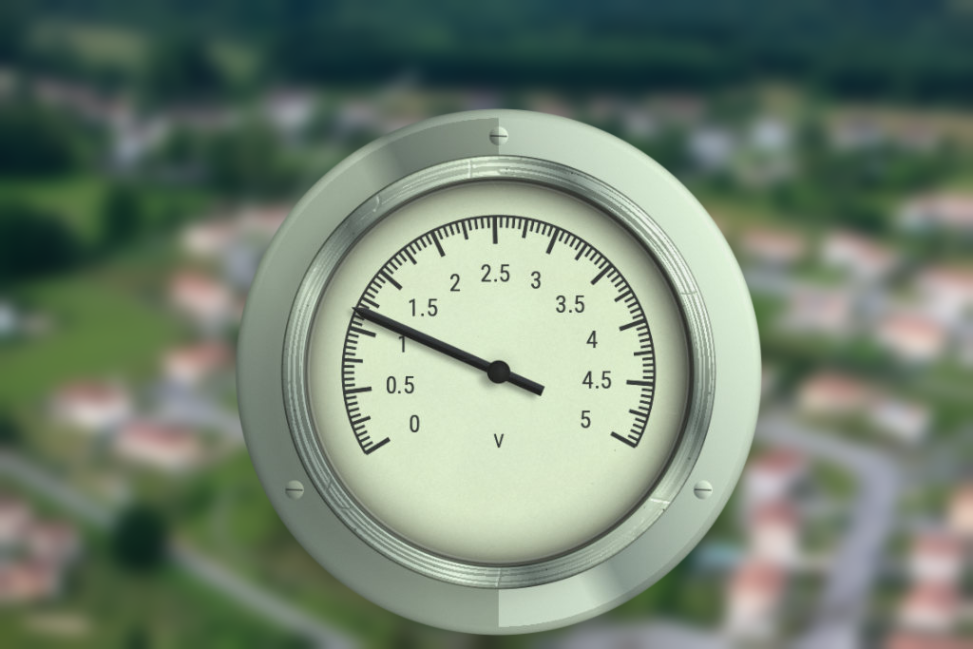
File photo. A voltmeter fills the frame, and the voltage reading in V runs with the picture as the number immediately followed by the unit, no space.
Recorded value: 1.15V
